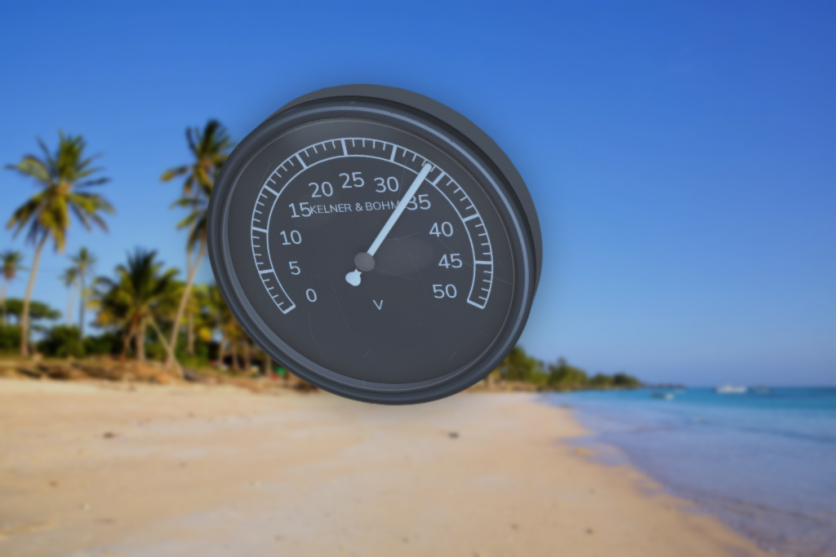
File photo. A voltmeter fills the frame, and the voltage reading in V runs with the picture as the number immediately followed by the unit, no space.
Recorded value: 33.5V
